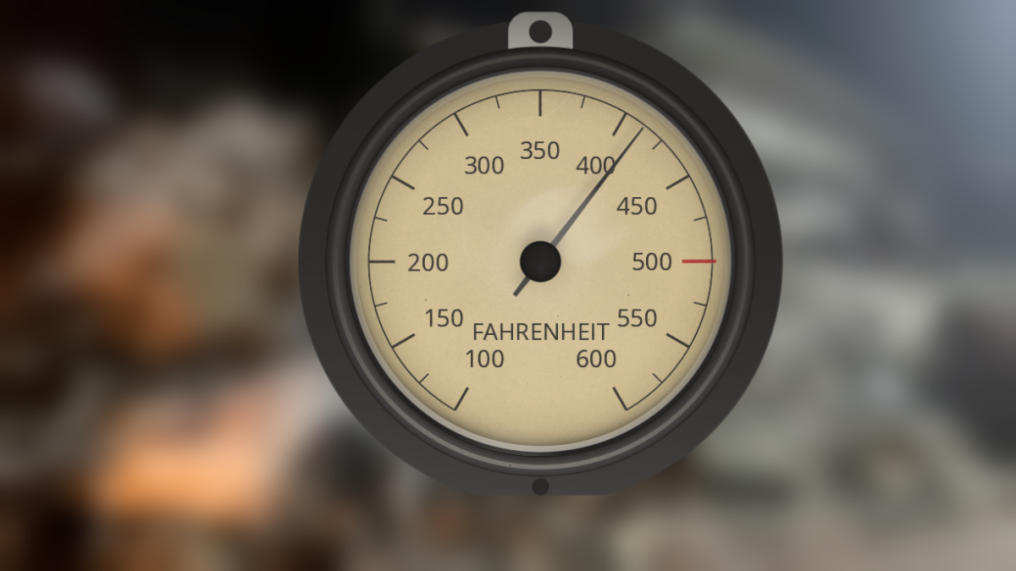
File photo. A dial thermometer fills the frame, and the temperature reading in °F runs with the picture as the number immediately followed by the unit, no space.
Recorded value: 412.5°F
